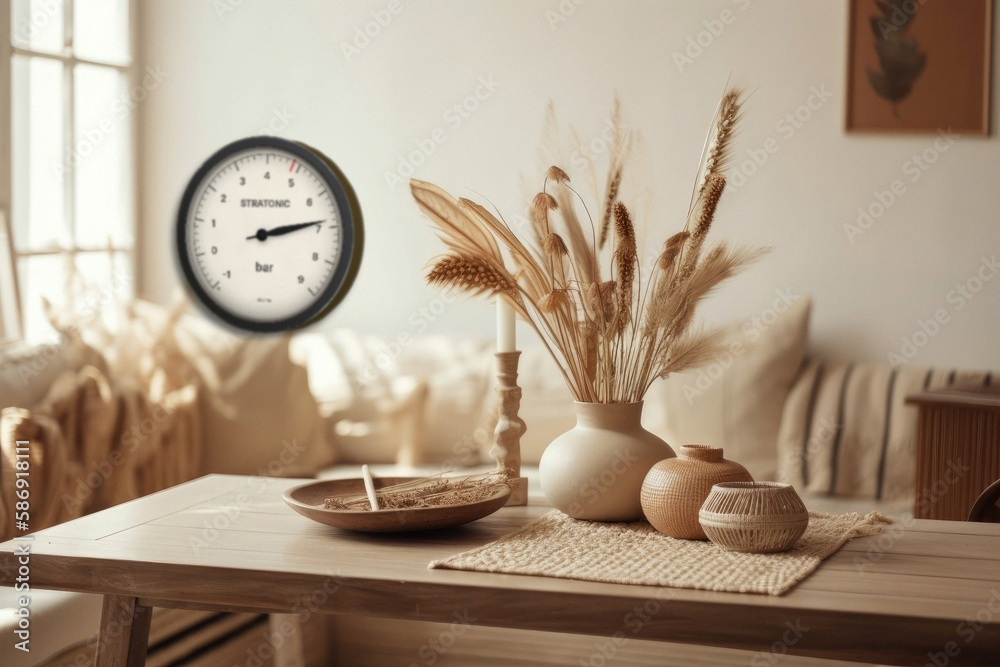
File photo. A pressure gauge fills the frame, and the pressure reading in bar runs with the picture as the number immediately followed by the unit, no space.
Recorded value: 6.8bar
